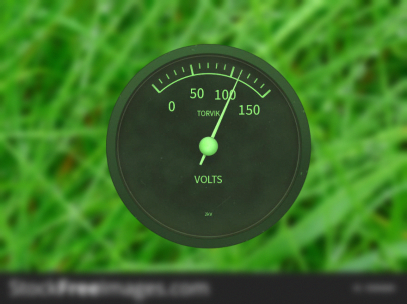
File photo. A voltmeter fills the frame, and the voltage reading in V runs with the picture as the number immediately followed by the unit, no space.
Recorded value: 110V
